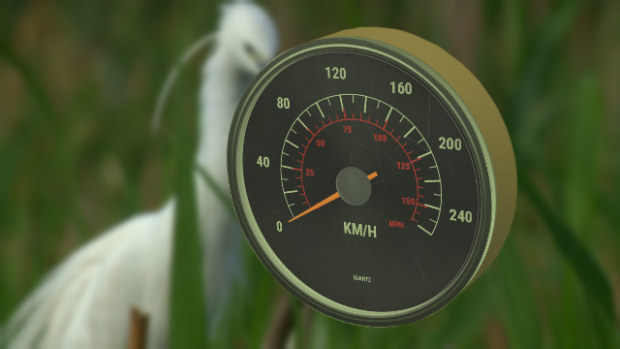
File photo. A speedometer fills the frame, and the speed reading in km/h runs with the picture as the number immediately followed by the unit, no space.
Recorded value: 0km/h
